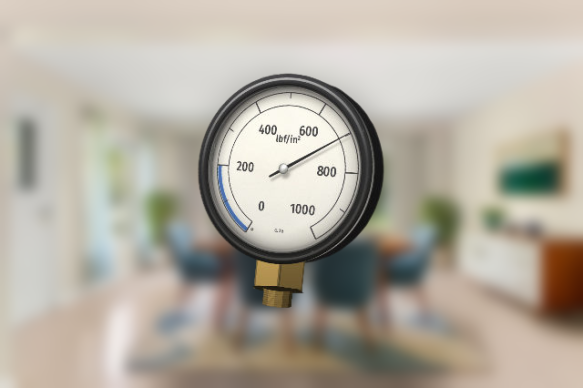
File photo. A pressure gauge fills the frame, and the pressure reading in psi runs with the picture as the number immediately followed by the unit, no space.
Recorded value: 700psi
